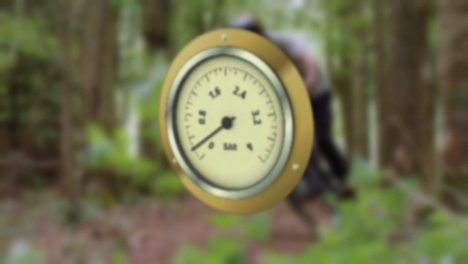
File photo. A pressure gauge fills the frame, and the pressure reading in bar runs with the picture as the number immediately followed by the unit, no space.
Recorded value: 0.2bar
